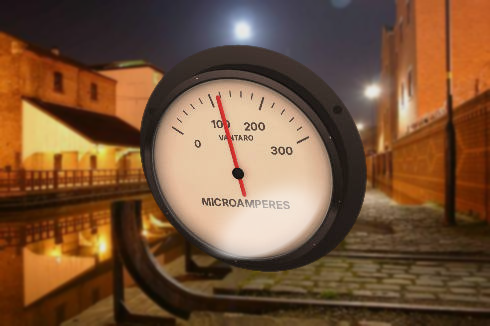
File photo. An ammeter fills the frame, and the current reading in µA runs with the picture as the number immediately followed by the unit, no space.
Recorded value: 120µA
